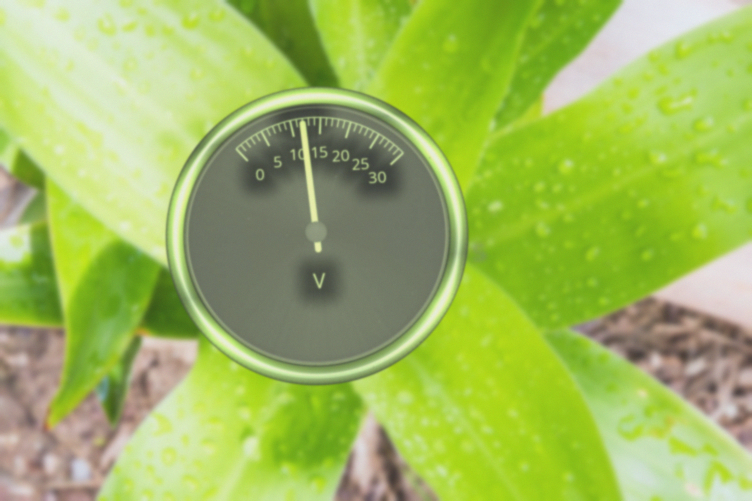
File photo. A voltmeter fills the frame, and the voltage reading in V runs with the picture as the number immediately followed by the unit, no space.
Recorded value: 12V
